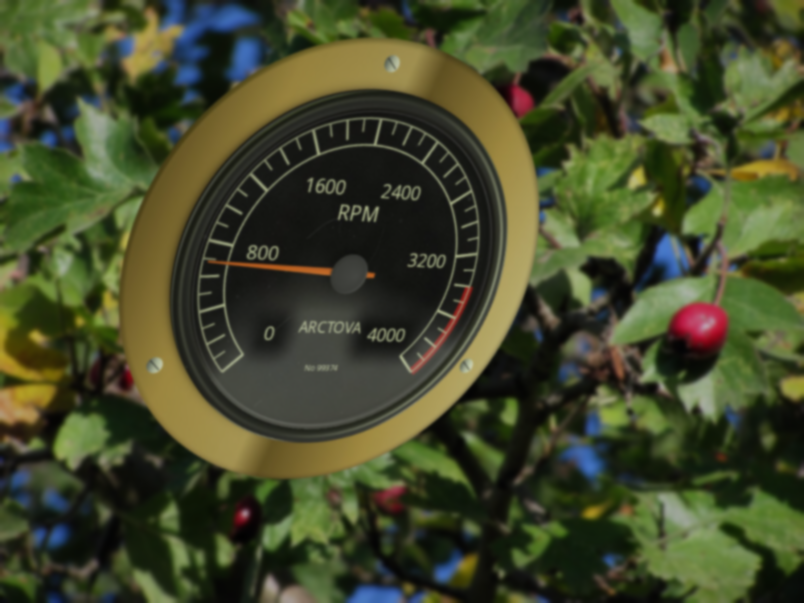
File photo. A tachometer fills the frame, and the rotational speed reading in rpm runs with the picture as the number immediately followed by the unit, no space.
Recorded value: 700rpm
